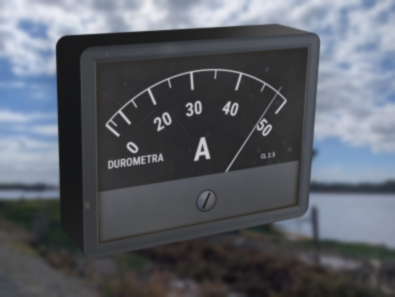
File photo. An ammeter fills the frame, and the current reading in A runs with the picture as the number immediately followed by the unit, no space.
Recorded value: 47.5A
